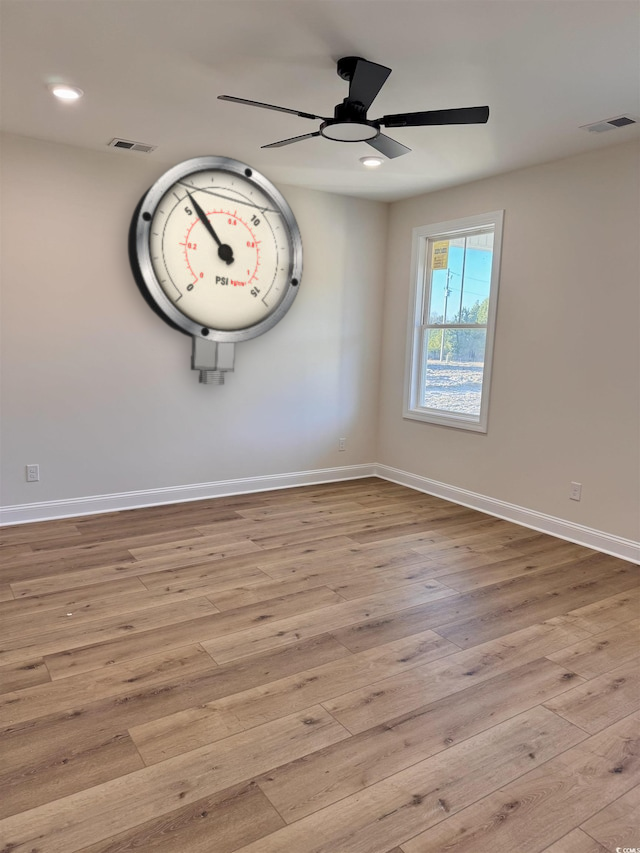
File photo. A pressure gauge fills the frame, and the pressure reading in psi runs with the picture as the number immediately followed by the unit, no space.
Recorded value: 5.5psi
